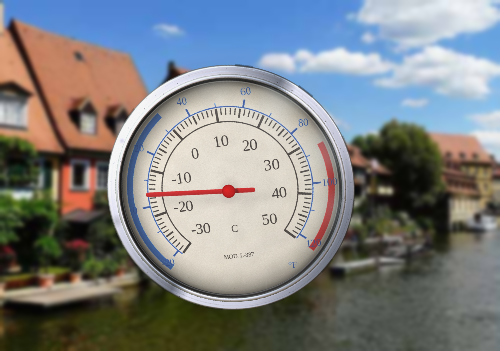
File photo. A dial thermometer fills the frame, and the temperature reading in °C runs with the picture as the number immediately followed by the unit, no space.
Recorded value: -15°C
